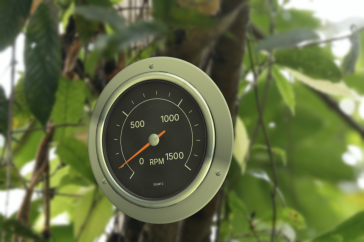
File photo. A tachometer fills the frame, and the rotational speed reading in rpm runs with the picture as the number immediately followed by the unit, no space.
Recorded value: 100rpm
